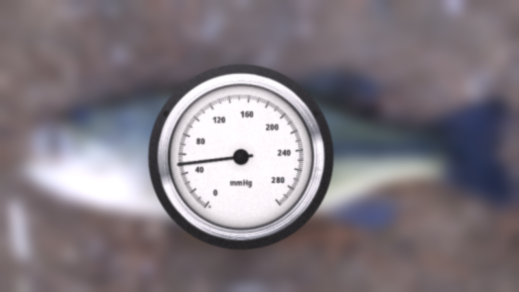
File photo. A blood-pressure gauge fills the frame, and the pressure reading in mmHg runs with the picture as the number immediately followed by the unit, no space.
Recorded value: 50mmHg
